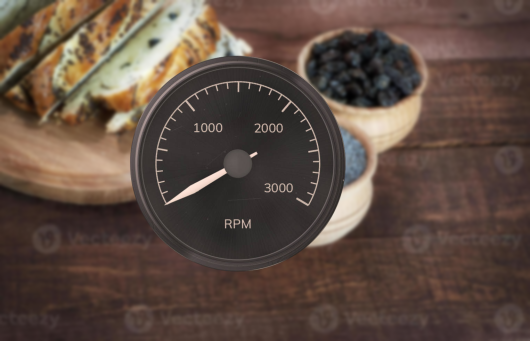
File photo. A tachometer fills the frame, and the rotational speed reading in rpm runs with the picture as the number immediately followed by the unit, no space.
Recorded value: 0rpm
